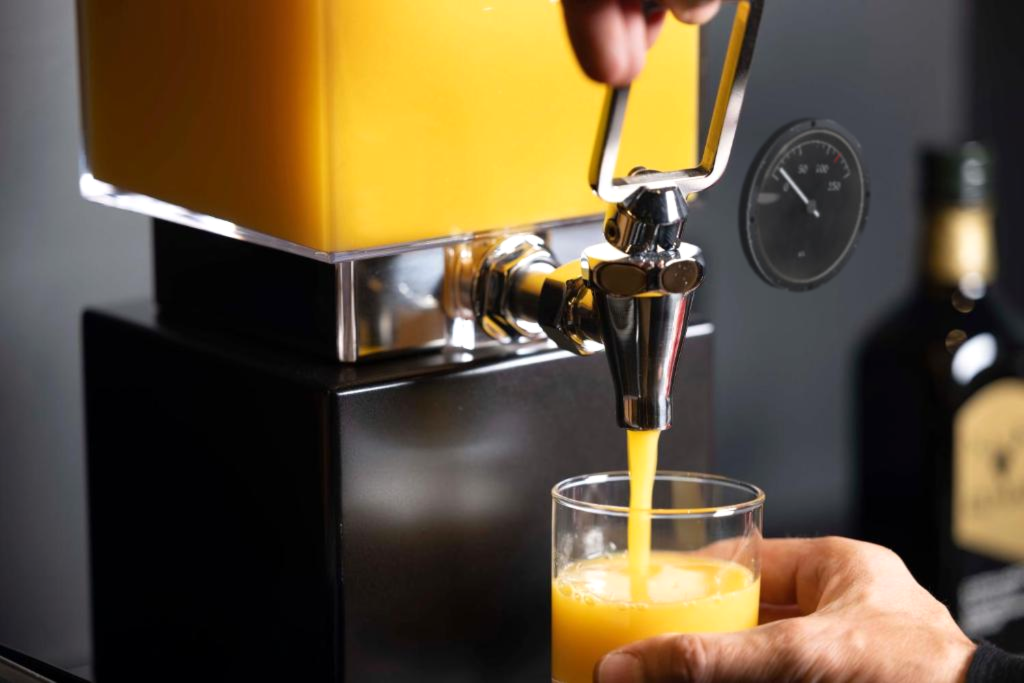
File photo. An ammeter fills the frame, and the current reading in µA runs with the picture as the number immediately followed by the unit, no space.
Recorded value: 10µA
